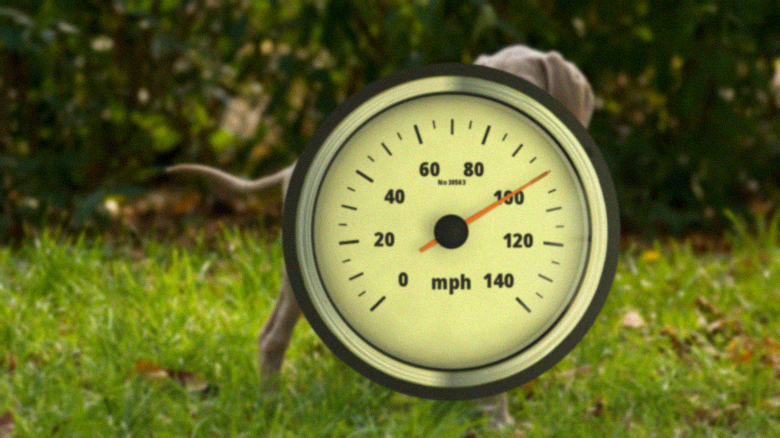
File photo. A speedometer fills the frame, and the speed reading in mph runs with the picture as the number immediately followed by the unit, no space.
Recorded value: 100mph
